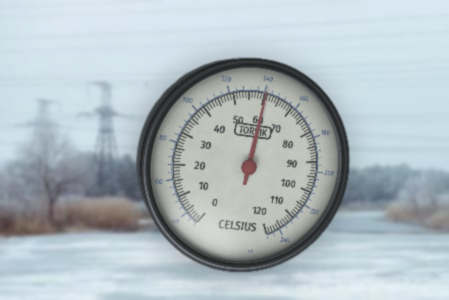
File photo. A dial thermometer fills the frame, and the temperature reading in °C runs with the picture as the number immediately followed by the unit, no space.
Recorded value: 60°C
